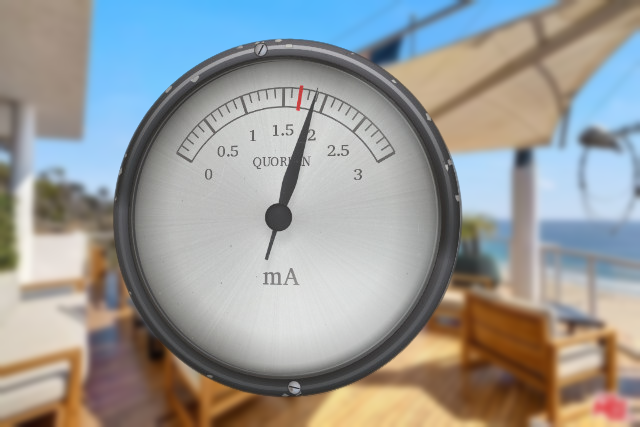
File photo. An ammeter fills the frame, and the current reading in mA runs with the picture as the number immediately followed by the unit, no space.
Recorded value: 1.9mA
